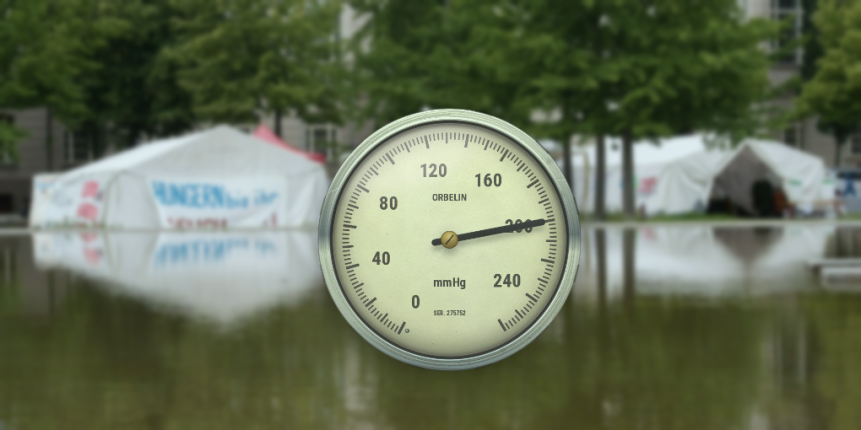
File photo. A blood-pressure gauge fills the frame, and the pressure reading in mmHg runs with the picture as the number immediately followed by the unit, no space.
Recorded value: 200mmHg
